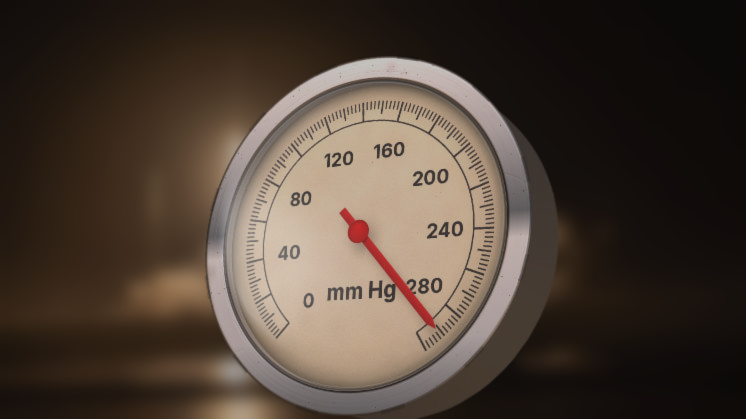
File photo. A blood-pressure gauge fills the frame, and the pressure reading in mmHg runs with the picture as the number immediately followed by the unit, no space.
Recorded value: 290mmHg
